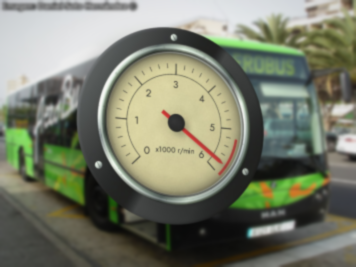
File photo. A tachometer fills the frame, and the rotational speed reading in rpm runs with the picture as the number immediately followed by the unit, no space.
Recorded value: 5800rpm
